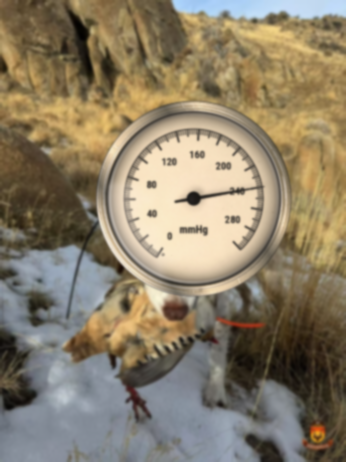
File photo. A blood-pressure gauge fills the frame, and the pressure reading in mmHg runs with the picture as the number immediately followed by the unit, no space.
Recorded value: 240mmHg
